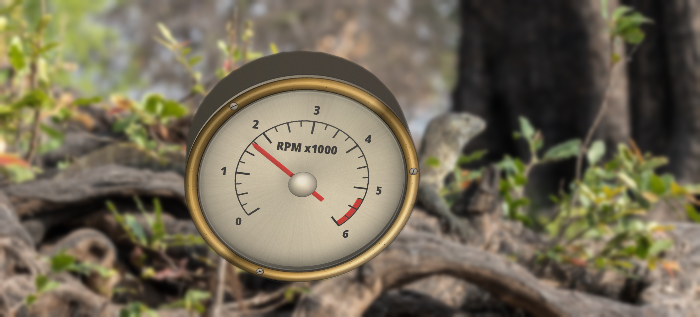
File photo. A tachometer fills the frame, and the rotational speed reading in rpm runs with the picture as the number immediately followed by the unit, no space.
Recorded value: 1750rpm
